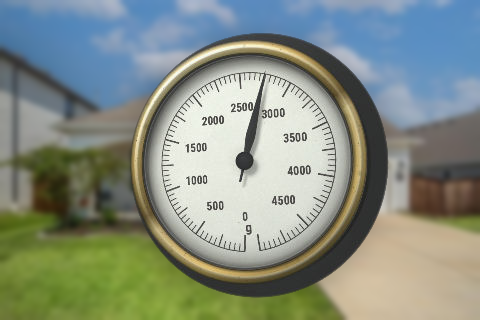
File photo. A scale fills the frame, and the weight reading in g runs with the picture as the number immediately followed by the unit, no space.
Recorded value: 2750g
